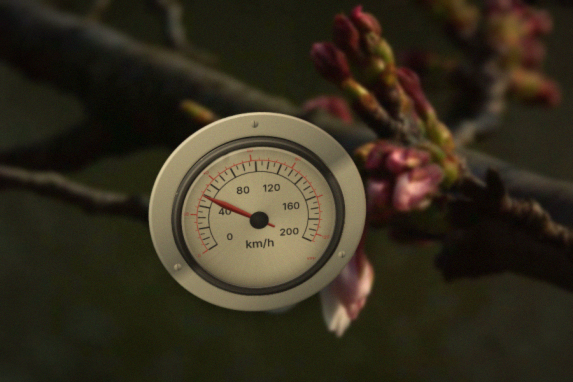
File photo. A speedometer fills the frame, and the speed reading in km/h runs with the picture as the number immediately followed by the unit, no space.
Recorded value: 50km/h
